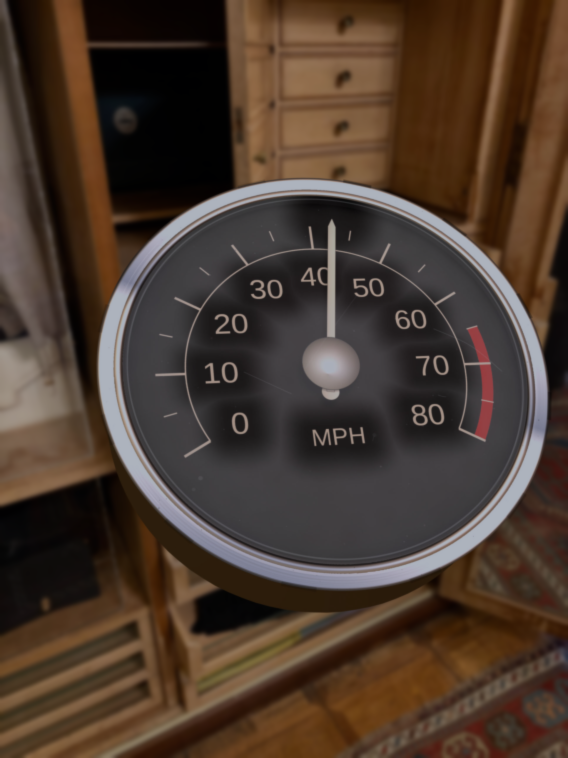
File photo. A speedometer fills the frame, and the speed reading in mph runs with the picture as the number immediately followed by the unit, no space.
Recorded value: 42.5mph
